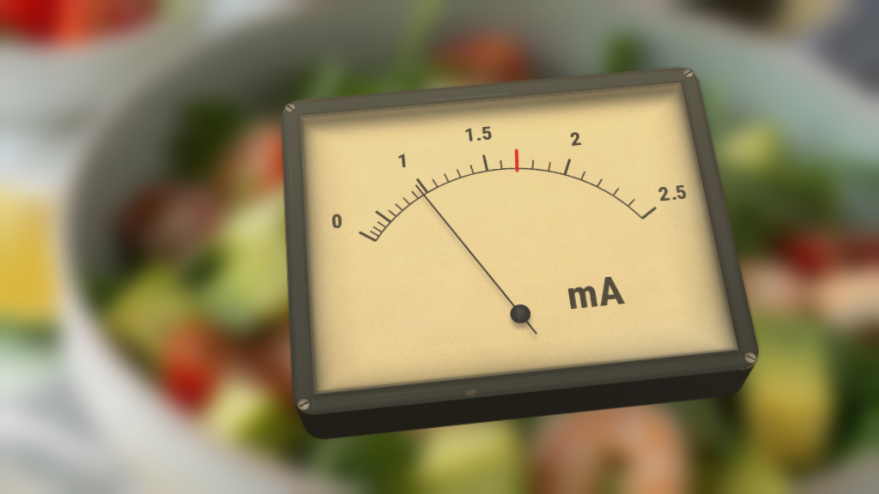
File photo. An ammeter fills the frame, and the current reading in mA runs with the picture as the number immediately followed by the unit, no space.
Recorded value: 0.95mA
